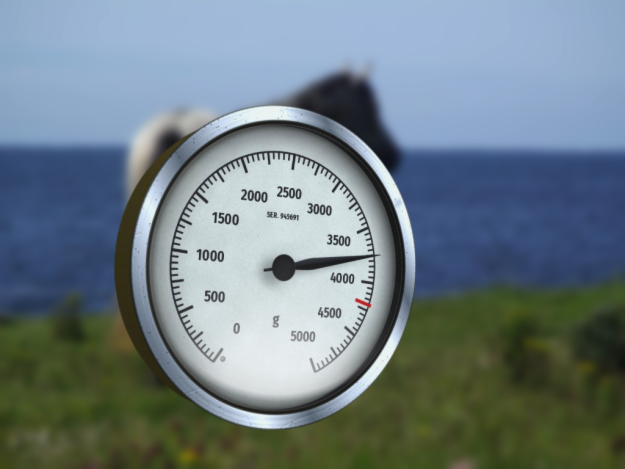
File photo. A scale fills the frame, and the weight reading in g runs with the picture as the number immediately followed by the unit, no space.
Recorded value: 3750g
